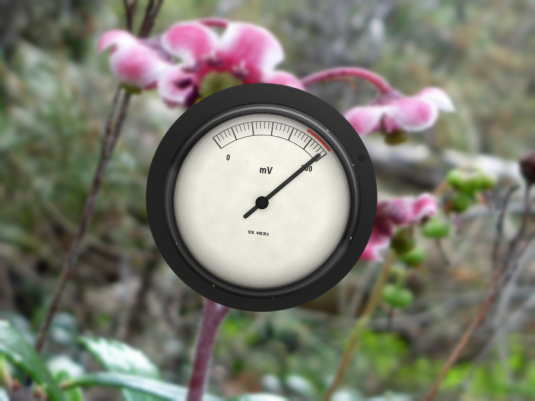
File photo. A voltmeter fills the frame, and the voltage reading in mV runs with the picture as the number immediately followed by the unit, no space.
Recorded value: 290mV
